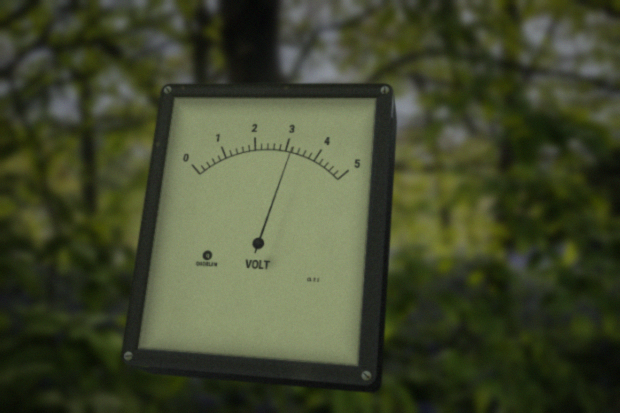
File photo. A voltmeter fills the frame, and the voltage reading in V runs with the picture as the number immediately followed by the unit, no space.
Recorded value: 3.2V
